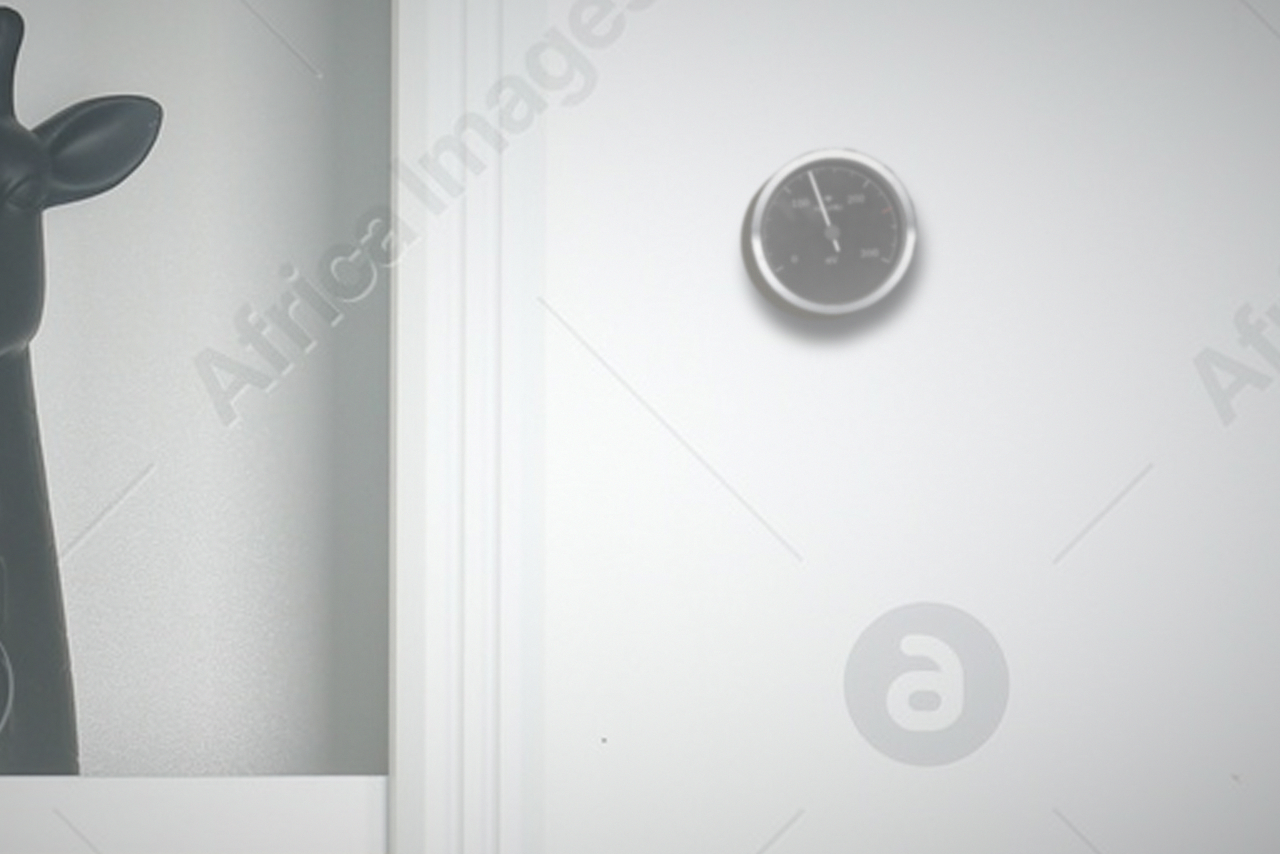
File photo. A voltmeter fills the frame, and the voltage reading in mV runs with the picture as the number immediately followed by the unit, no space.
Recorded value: 130mV
